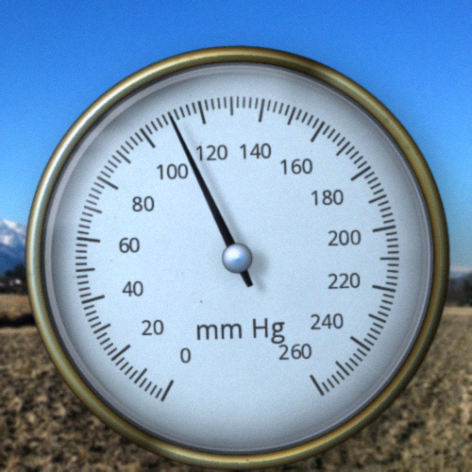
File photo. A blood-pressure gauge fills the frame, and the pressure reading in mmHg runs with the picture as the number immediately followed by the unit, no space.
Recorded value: 110mmHg
